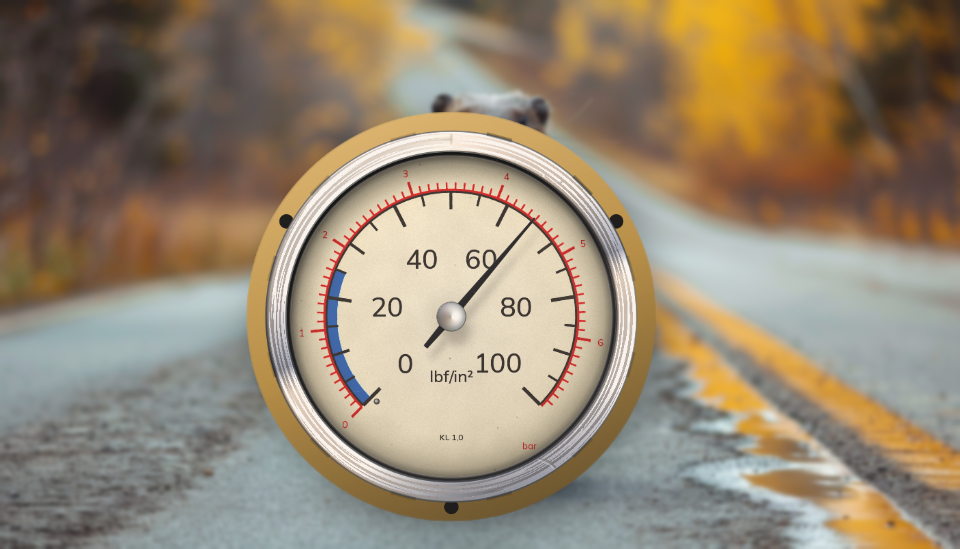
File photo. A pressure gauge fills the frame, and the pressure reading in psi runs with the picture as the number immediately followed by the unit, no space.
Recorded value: 65psi
